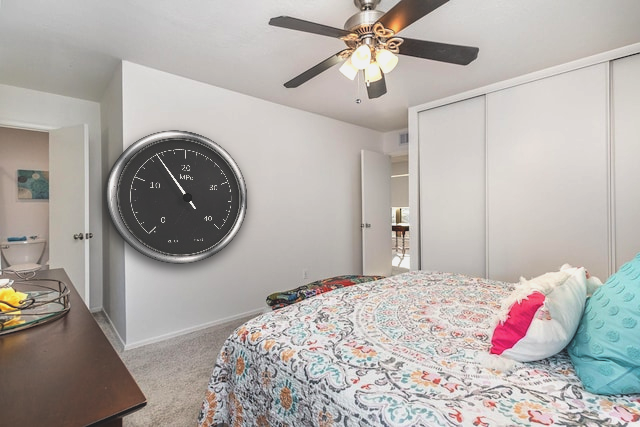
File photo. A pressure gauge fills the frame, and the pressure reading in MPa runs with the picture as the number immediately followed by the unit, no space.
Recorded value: 15MPa
